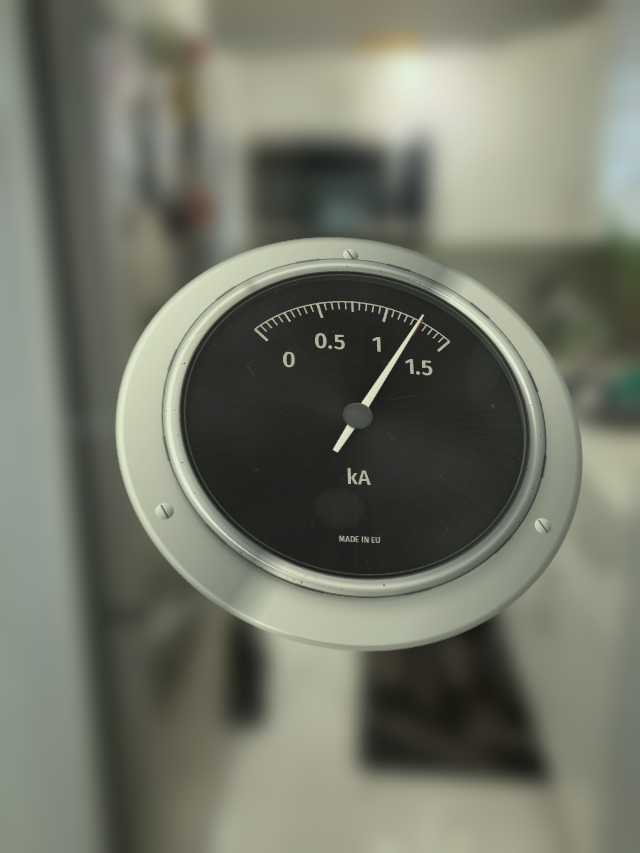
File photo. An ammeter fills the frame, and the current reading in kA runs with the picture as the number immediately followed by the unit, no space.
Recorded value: 1.25kA
